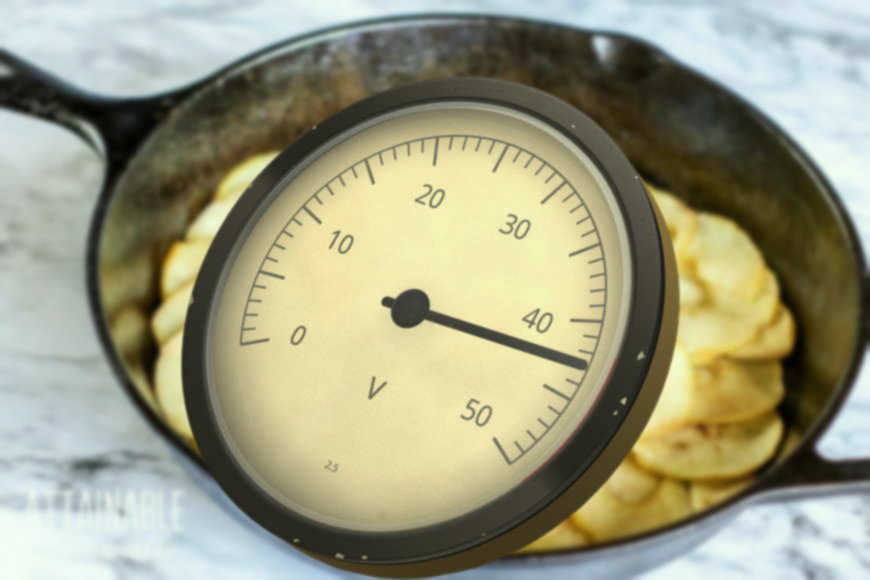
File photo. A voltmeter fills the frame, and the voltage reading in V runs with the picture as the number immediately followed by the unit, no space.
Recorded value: 43V
